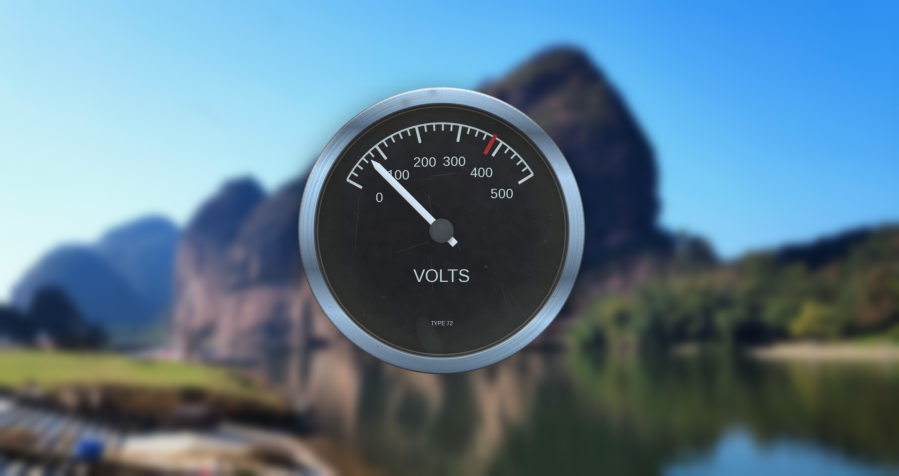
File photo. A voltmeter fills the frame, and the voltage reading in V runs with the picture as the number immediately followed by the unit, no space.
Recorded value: 70V
